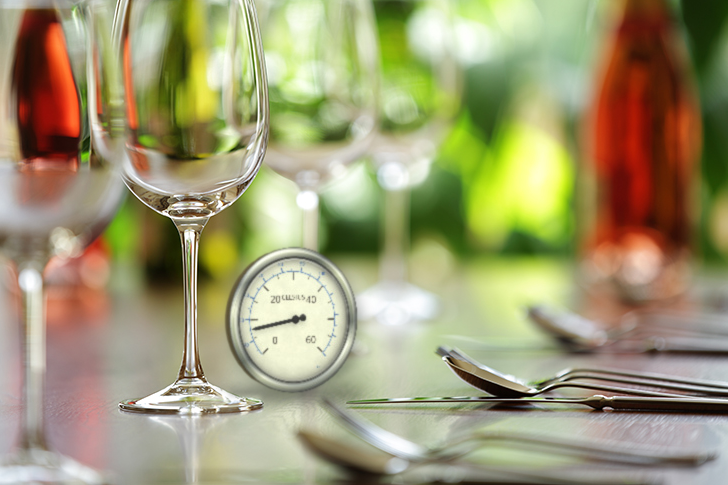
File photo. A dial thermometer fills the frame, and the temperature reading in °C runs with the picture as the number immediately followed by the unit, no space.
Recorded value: 7.5°C
